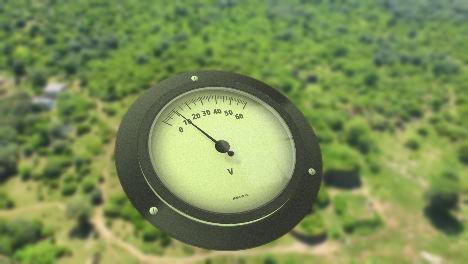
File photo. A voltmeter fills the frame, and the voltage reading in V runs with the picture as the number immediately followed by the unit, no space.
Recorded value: 10V
